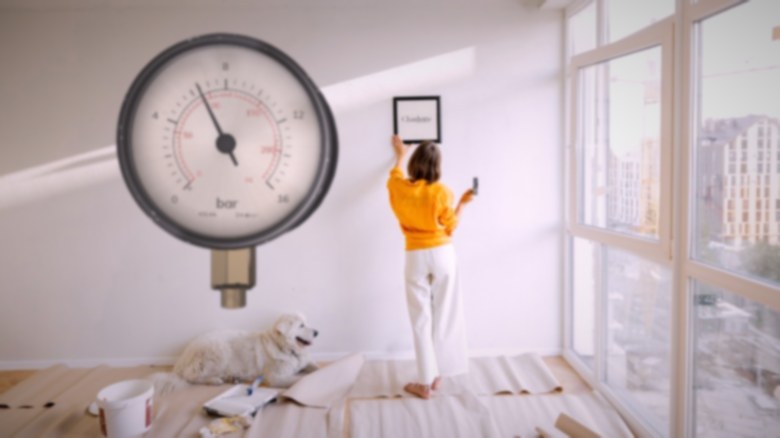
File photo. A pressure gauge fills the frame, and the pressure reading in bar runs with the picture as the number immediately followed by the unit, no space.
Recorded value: 6.5bar
